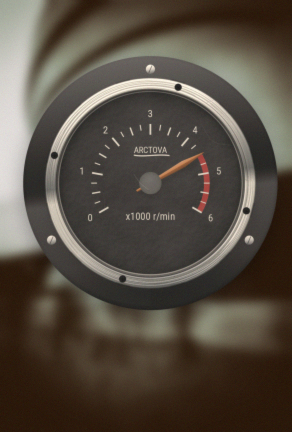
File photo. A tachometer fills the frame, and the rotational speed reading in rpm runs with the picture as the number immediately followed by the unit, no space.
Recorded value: 4500rpm
